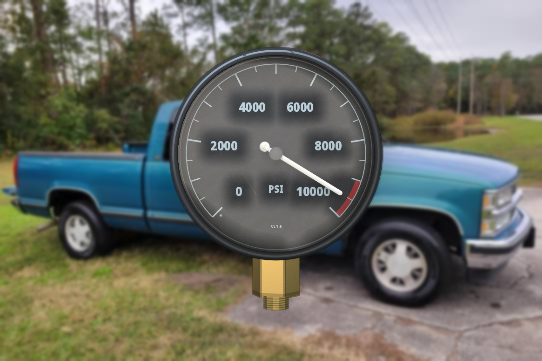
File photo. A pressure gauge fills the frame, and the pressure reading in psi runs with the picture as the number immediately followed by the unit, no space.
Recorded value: 9500psi
